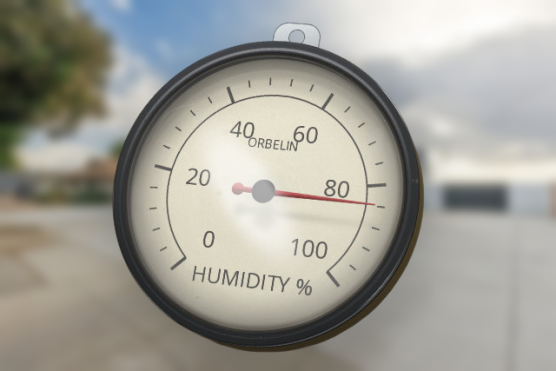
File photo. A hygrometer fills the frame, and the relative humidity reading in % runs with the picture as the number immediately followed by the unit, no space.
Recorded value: 84%
